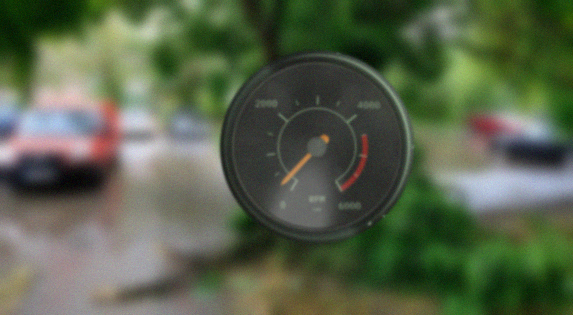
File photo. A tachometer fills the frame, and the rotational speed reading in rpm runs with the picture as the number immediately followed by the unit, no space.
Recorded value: 250rpm
